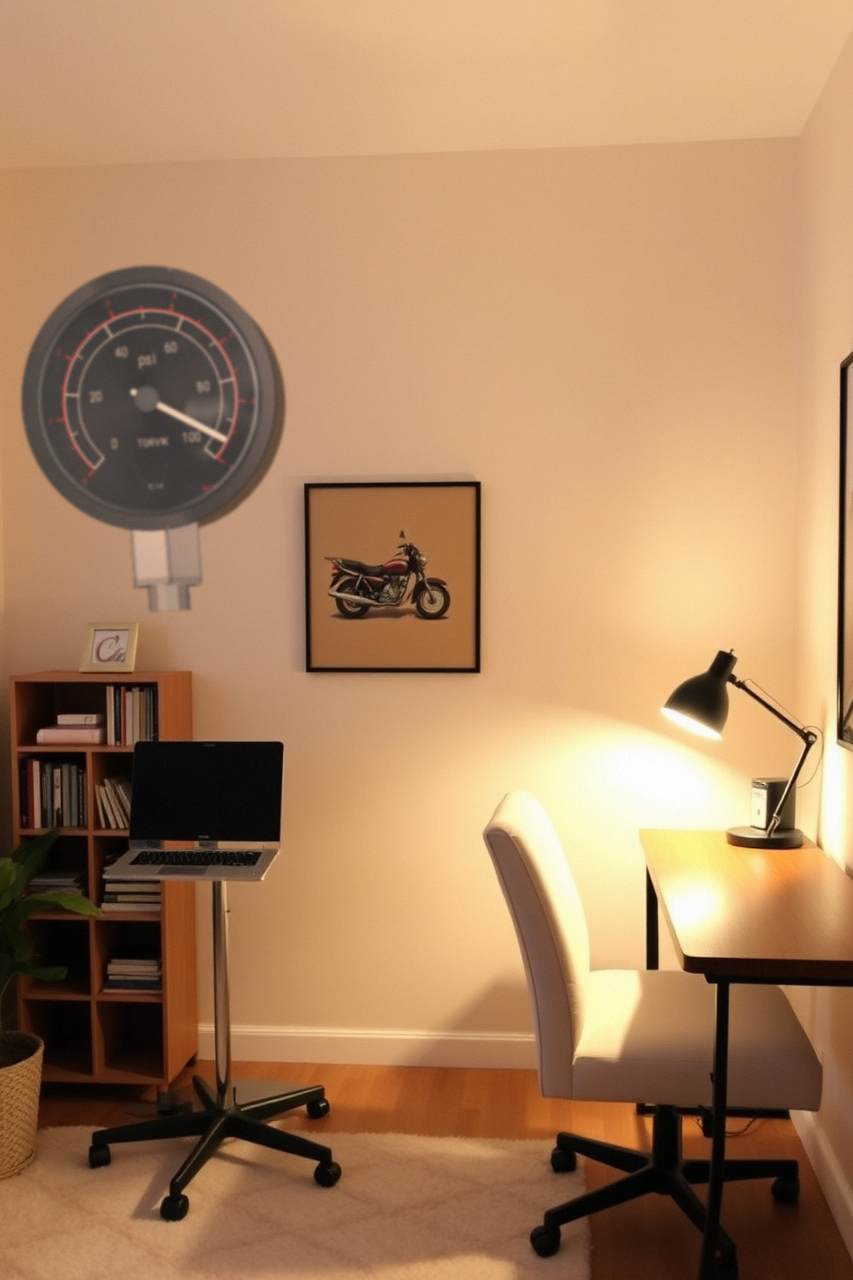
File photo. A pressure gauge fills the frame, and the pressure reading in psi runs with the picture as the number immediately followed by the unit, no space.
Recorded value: 95psi
